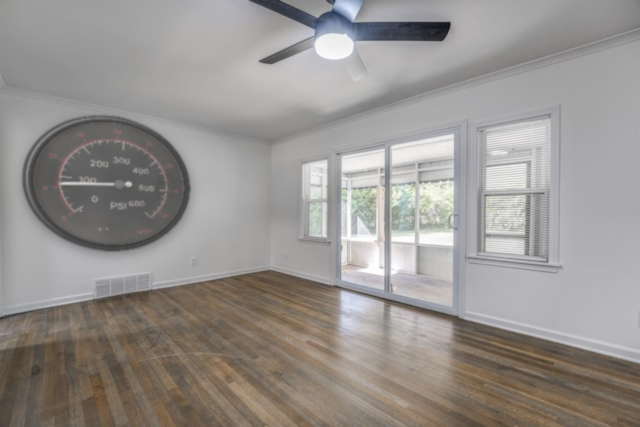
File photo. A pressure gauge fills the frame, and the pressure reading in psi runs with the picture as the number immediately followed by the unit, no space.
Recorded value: 80psi
